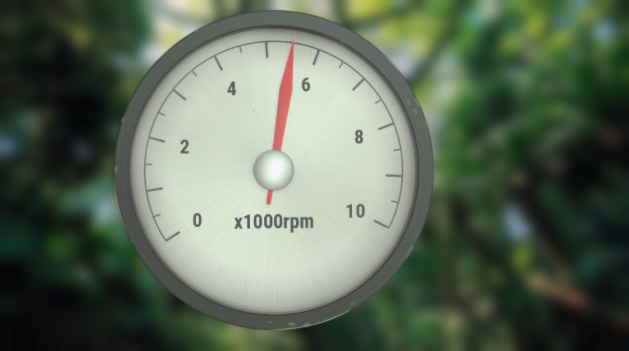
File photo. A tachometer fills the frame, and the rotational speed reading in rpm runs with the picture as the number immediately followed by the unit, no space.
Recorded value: 5500rpm
